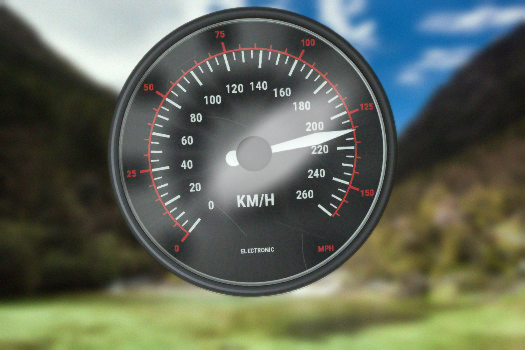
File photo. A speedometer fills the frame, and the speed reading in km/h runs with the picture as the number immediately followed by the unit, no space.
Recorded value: 210km/h
